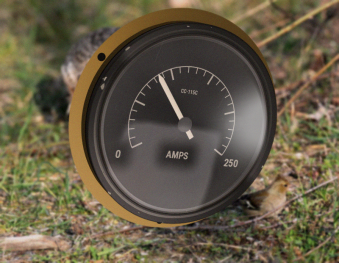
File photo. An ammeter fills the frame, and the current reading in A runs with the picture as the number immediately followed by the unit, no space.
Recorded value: 85A
